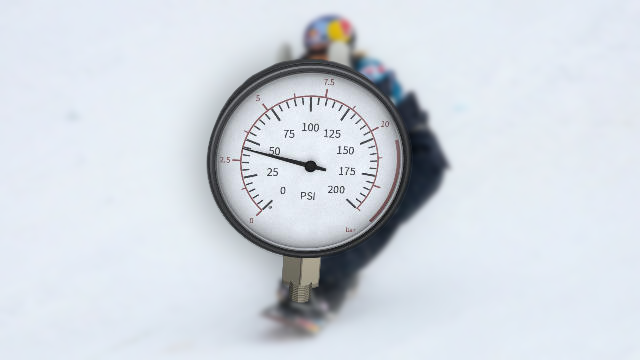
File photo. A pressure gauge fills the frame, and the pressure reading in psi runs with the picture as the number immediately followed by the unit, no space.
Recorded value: 45psi
